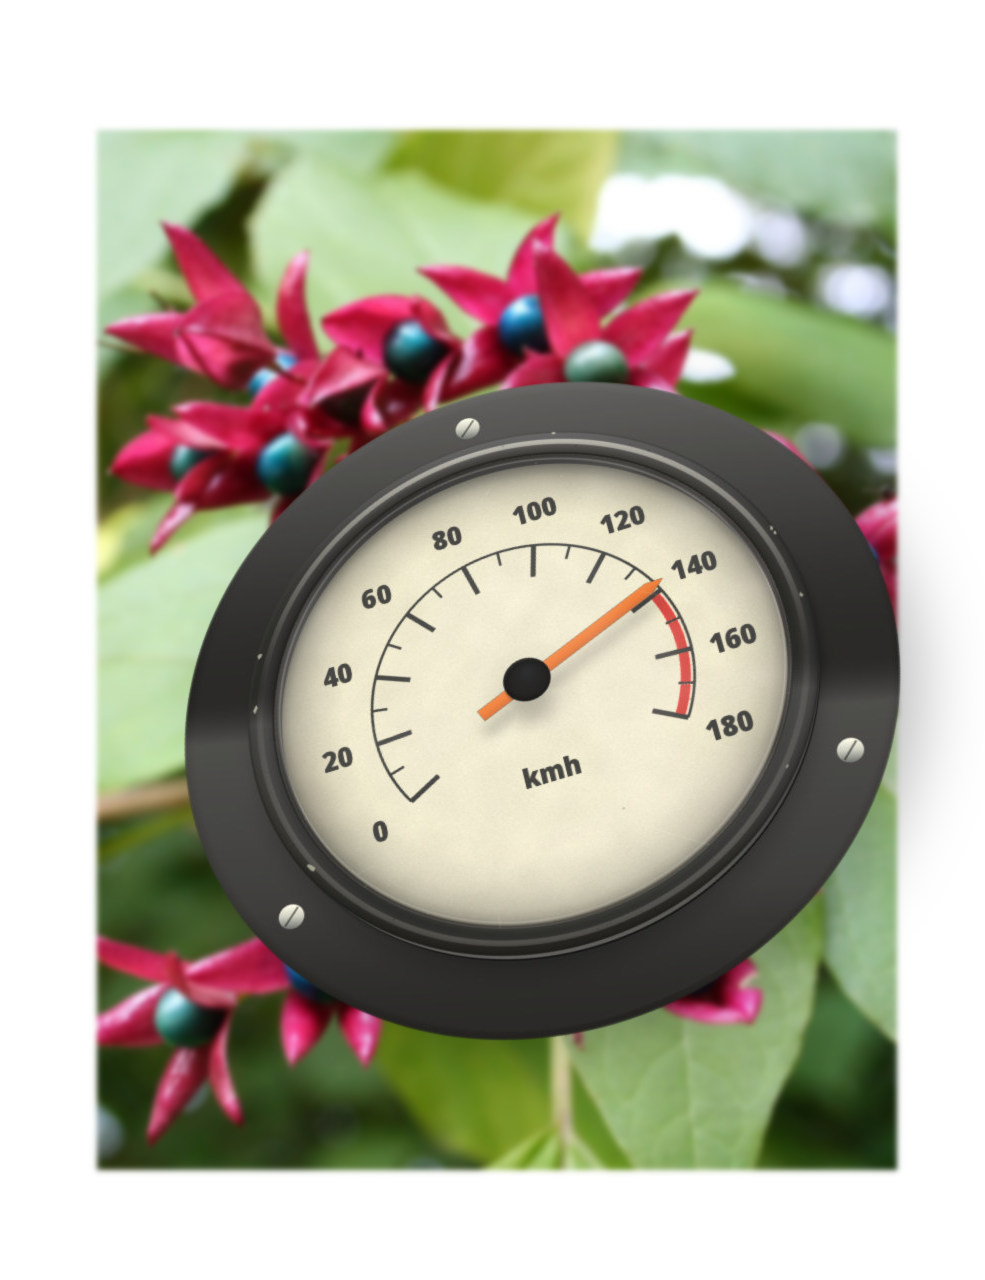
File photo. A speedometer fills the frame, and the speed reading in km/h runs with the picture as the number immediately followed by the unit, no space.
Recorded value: 140km/h
